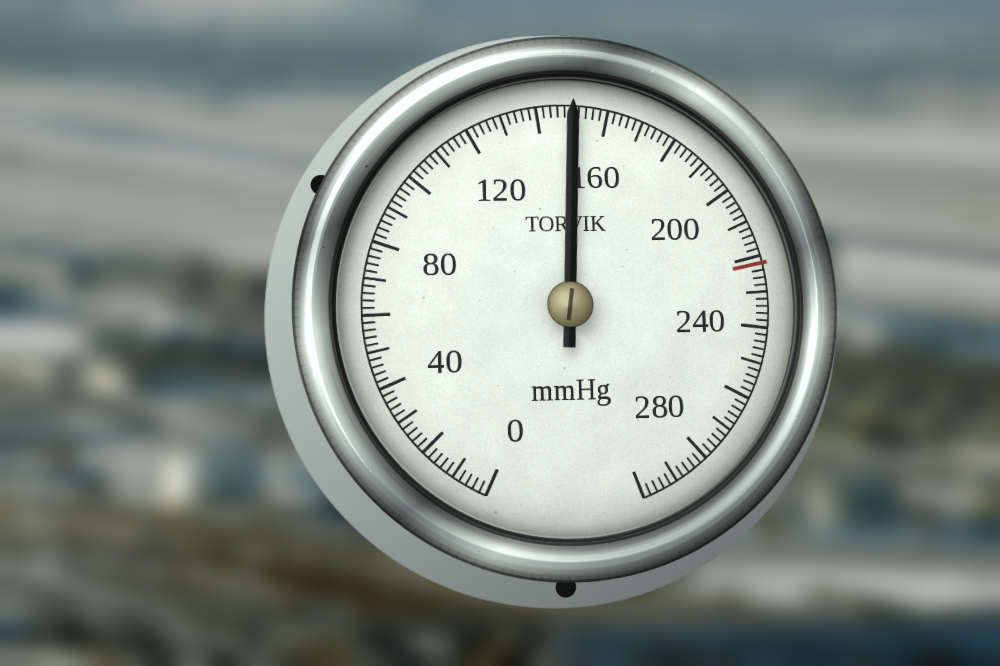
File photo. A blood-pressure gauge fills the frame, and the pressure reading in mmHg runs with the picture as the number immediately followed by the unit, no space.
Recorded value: 150mmHg
